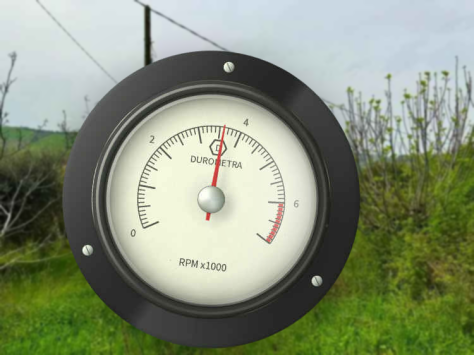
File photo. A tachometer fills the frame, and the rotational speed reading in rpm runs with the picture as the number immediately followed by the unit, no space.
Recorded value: 3600rpm
